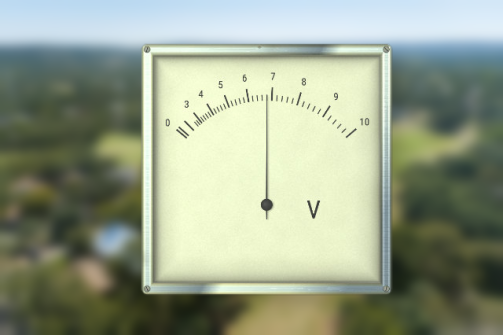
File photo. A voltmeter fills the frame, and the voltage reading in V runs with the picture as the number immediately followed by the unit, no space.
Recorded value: 6.8V
